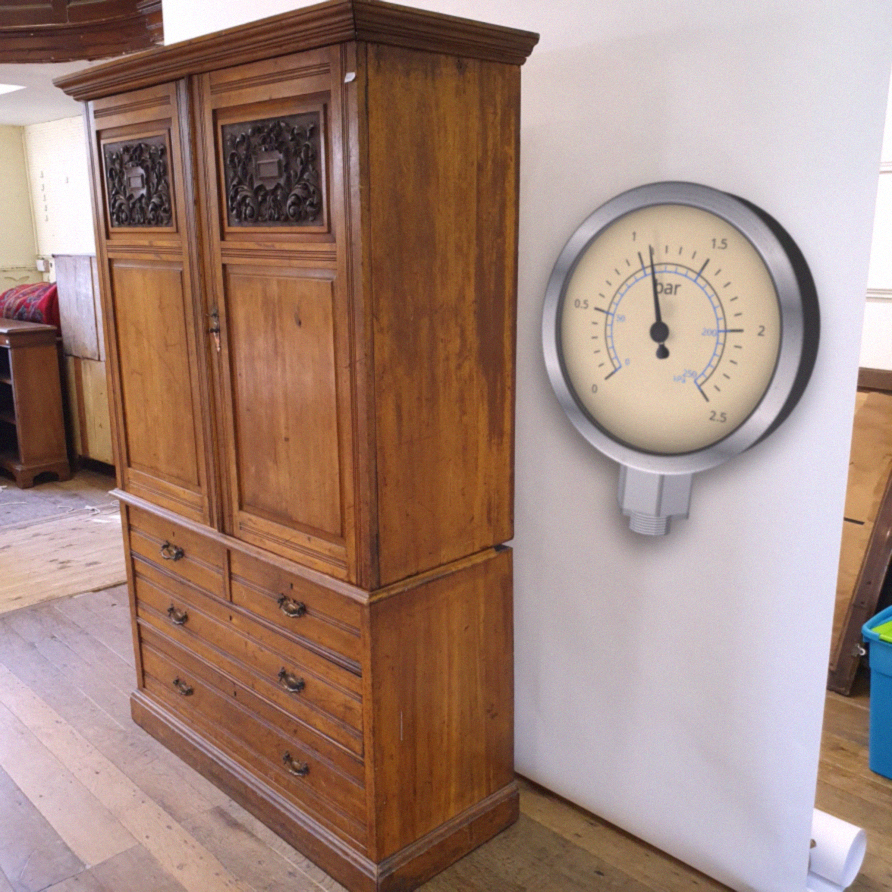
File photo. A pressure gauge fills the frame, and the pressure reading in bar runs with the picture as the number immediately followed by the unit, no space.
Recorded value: 1.1bar
